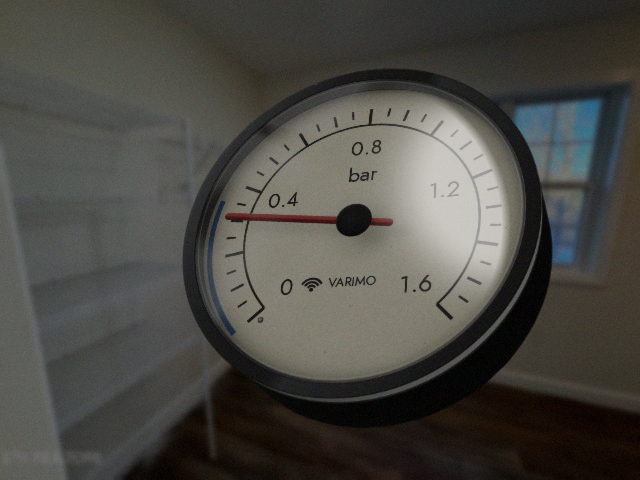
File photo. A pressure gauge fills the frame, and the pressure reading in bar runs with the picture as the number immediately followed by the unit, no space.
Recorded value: 0.3bar
